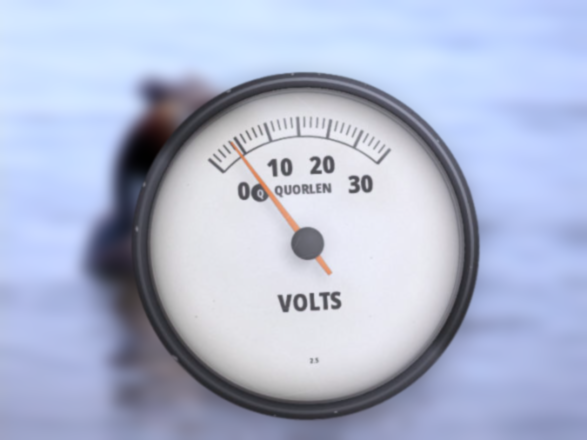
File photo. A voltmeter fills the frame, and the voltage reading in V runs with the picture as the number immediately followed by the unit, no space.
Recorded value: 4V
